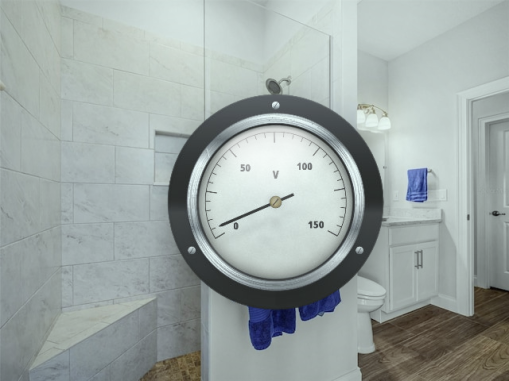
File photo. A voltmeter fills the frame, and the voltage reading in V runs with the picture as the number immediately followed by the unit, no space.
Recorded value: 5V
